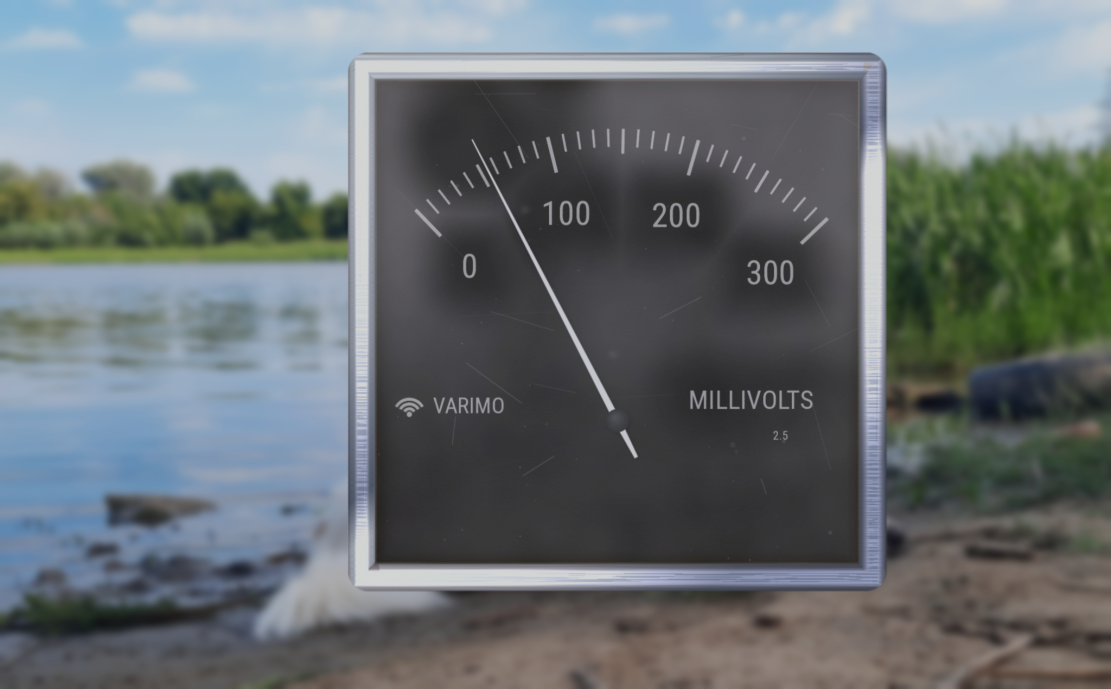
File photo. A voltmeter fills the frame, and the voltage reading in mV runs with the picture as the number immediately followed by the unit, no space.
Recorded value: 55mV
